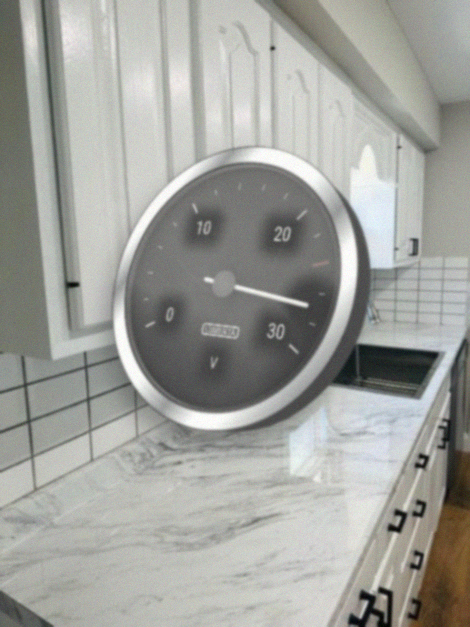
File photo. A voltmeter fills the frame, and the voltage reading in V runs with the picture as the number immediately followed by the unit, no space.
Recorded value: 27V
